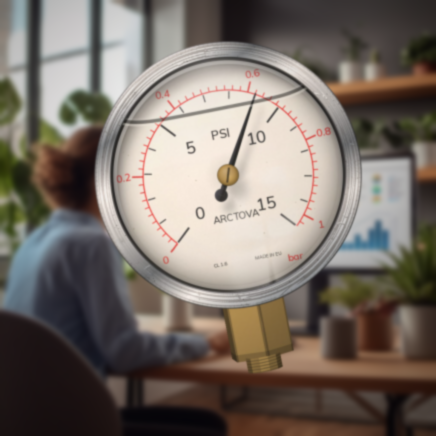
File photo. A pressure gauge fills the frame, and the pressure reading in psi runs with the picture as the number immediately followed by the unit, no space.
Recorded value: 9psi
